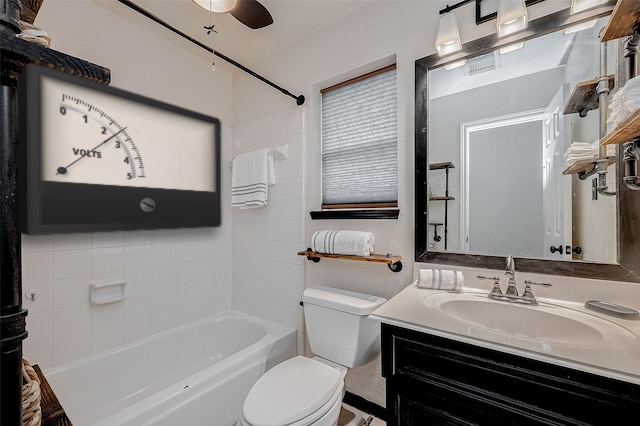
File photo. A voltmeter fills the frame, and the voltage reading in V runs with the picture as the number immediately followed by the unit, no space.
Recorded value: 2.5V
